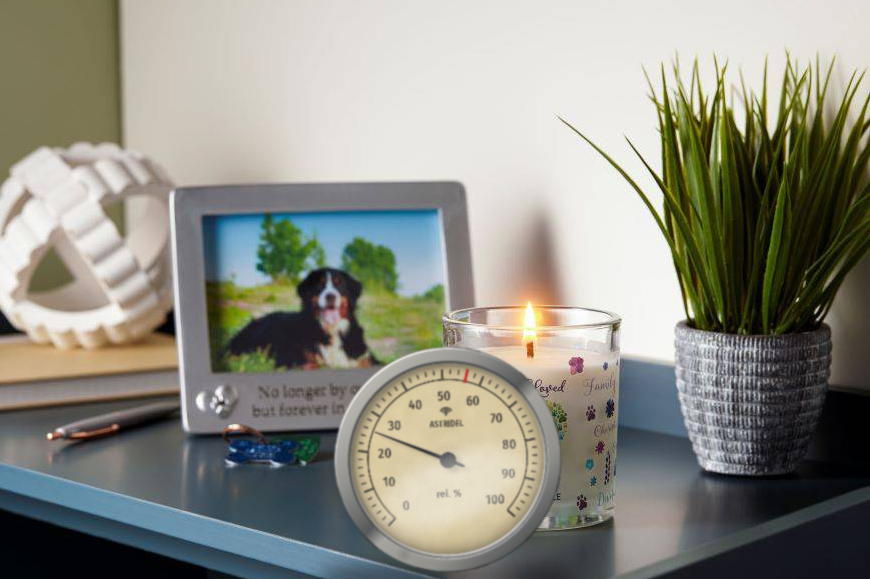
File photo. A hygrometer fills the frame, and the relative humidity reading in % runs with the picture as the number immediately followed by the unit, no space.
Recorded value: 26%
